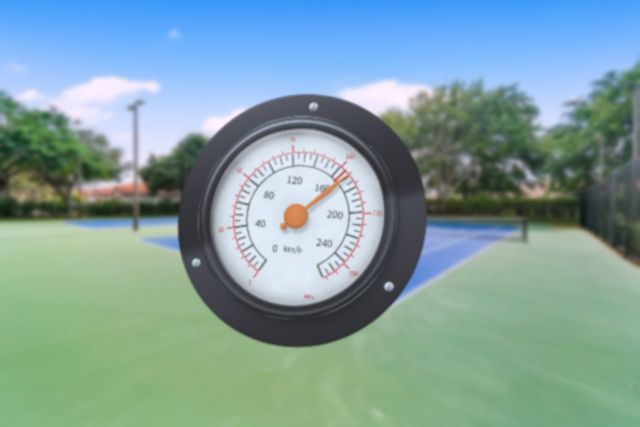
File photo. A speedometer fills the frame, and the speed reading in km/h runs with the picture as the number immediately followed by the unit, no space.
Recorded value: 170km/h
